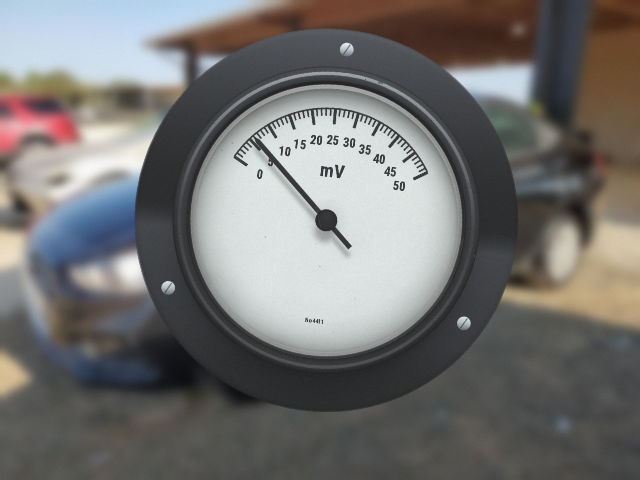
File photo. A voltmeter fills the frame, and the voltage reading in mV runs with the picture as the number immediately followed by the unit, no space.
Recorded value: 6mV
